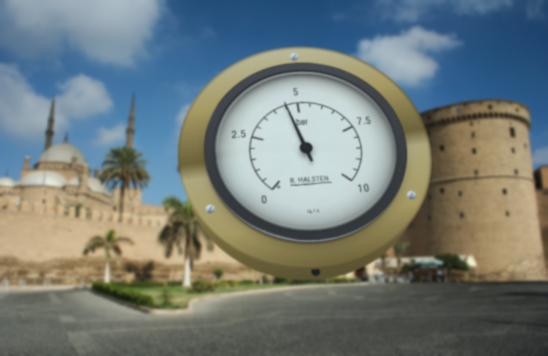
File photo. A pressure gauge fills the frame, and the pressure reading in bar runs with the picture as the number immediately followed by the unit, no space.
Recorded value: 4.5bar
